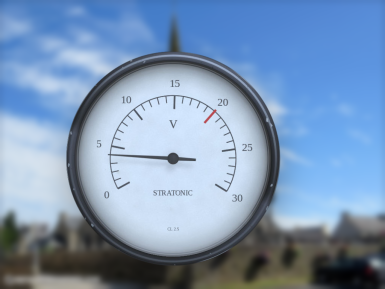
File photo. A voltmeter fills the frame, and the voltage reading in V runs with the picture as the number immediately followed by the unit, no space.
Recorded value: 4V
